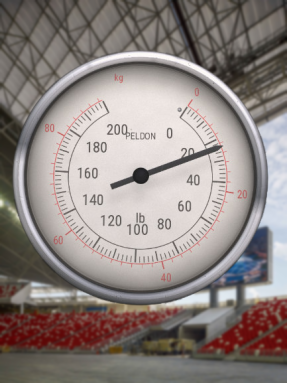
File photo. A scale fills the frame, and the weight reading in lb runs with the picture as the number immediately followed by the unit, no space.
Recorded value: 24lb
